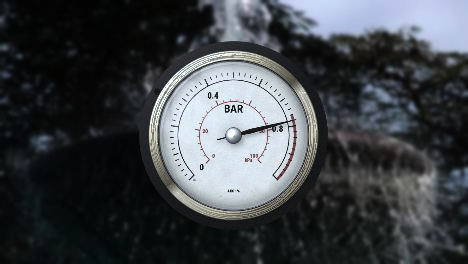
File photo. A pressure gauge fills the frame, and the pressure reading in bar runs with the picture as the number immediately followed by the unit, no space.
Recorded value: 0.78bar
